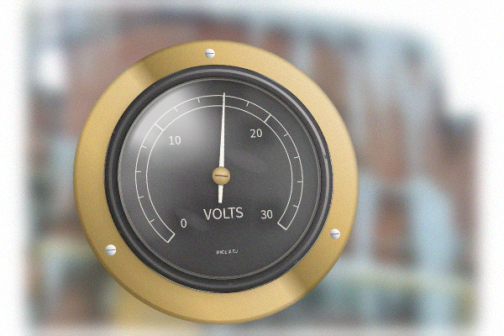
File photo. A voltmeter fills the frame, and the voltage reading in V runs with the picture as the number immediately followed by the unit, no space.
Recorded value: 16V
